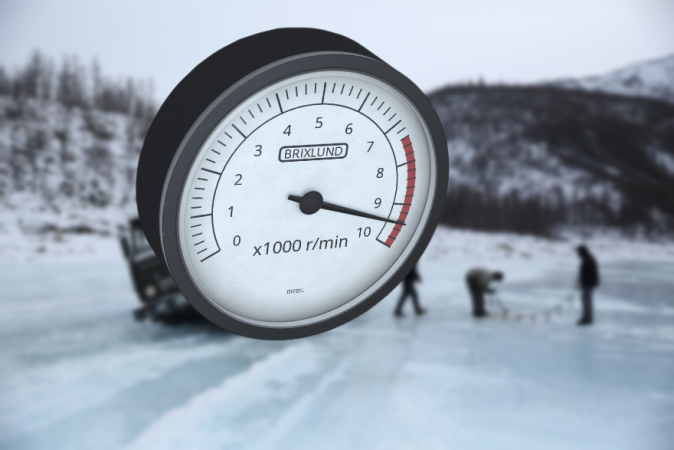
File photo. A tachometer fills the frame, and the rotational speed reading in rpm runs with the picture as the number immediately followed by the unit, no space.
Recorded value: 9400rpm
